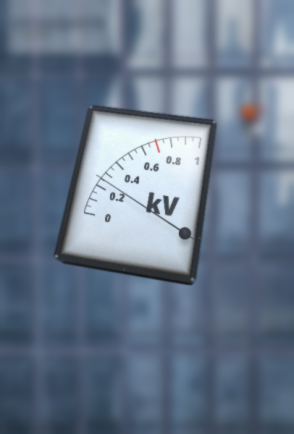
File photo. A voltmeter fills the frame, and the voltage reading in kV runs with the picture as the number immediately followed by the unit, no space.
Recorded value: 0.25kV
